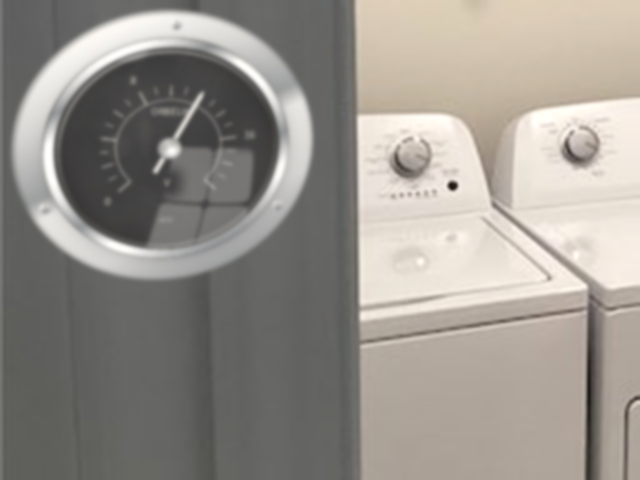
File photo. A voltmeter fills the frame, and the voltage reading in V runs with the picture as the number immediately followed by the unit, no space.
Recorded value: 12V
